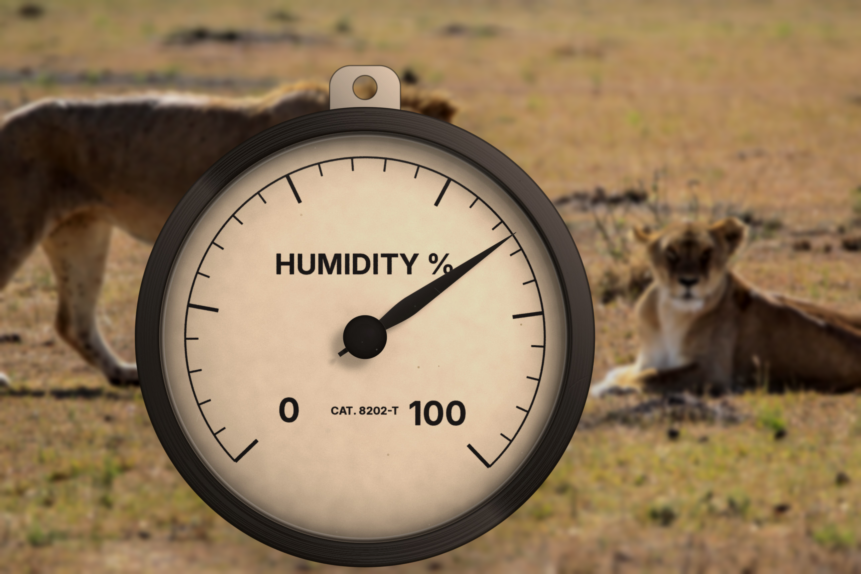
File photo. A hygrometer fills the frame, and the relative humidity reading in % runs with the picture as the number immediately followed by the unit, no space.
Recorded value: 70%
